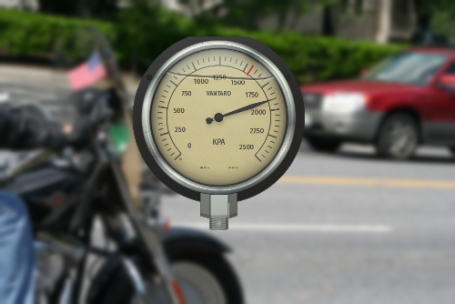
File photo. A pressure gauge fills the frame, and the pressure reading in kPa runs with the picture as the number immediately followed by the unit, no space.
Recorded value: 1900kPa
